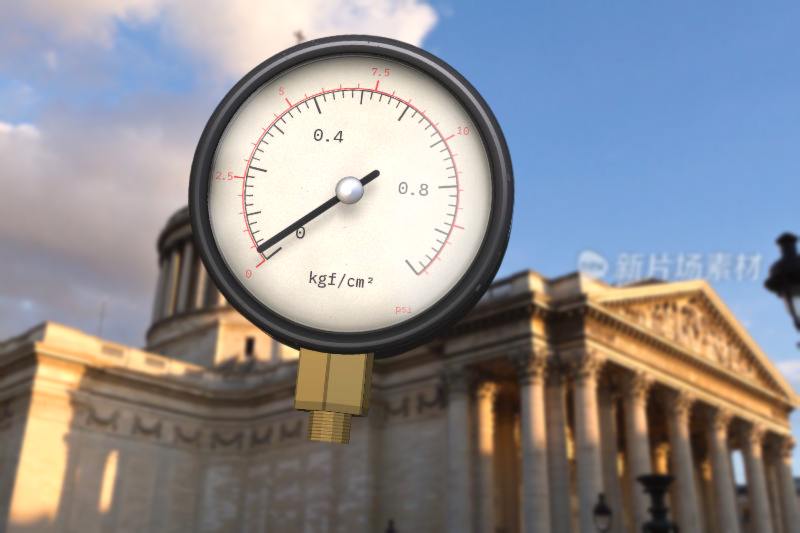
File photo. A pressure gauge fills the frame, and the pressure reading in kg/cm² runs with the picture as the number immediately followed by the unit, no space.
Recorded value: 0.02kg/cm²
